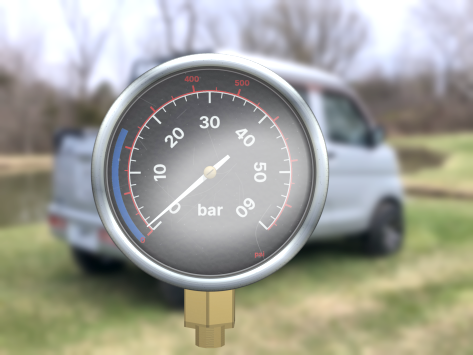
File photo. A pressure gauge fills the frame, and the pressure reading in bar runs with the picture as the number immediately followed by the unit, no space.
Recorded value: 1bar
